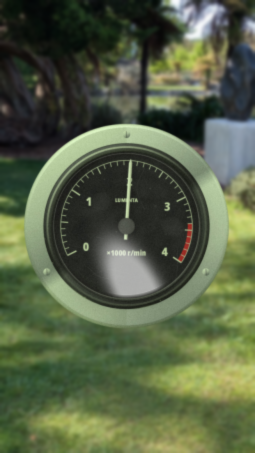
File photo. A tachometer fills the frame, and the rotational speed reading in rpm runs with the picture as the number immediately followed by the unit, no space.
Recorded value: 2000rpm
